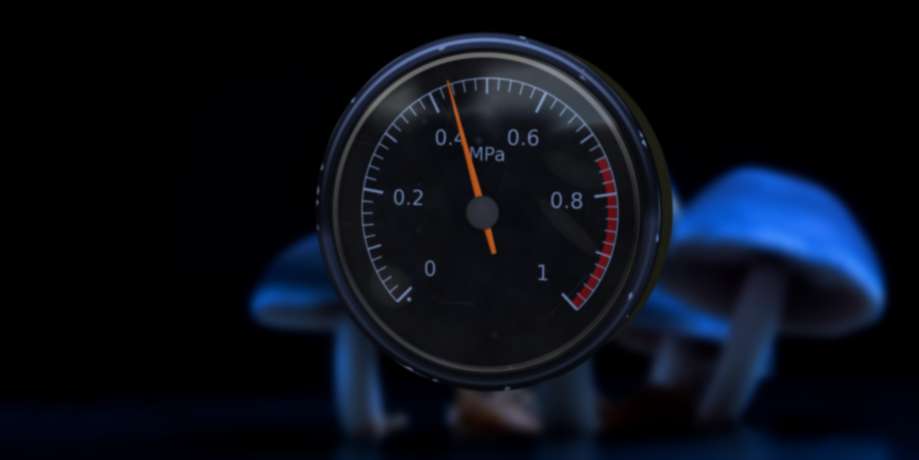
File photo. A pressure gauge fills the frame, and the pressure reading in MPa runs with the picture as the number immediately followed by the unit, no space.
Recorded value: 0.44MPa
